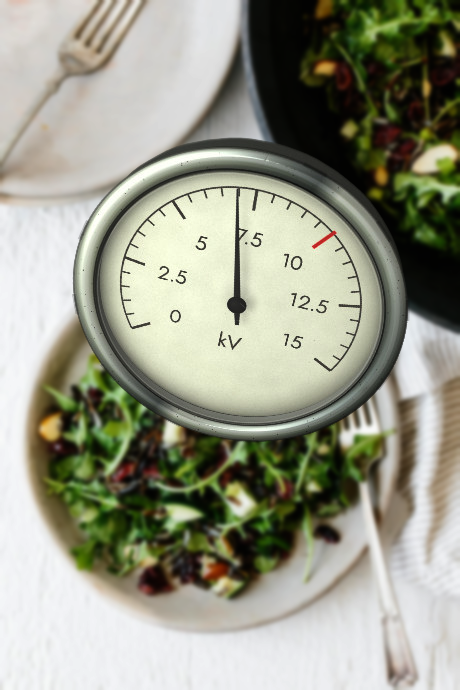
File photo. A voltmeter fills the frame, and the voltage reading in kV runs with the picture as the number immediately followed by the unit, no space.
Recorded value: 7kV
